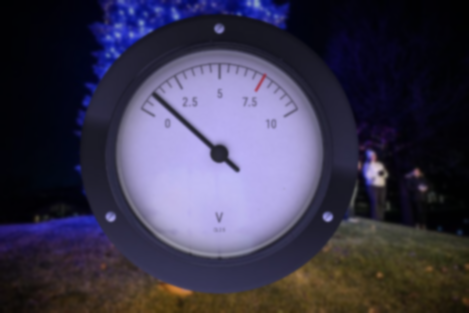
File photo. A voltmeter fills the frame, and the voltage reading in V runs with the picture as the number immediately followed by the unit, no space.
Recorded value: 1V
